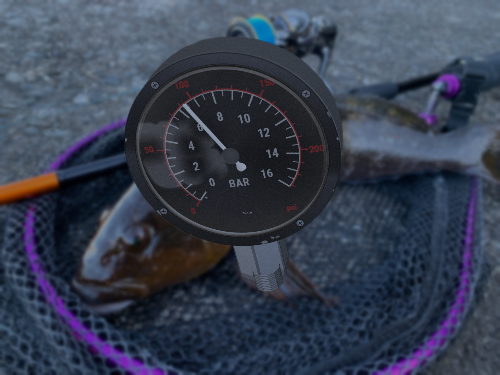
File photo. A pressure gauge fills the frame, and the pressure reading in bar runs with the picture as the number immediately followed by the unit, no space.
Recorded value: 6.5bar
